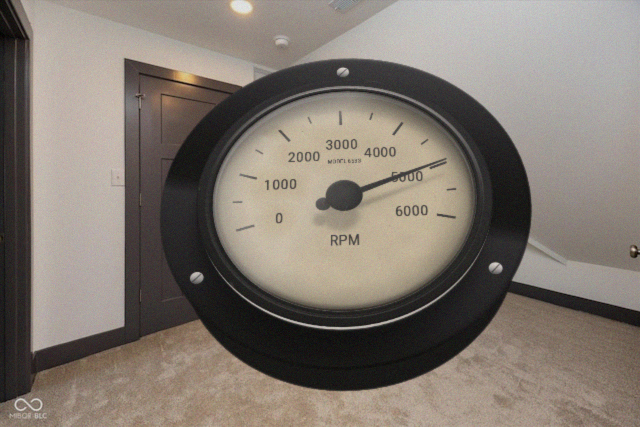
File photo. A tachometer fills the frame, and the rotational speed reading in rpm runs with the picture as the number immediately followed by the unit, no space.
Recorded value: 5000rpm
